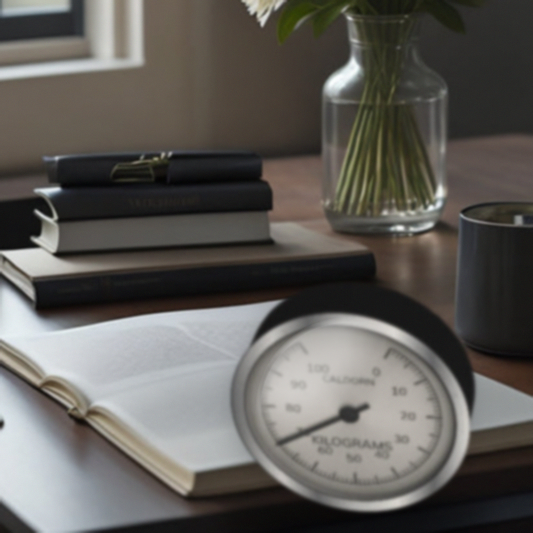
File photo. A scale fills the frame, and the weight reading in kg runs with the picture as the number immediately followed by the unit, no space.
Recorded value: 70kg
